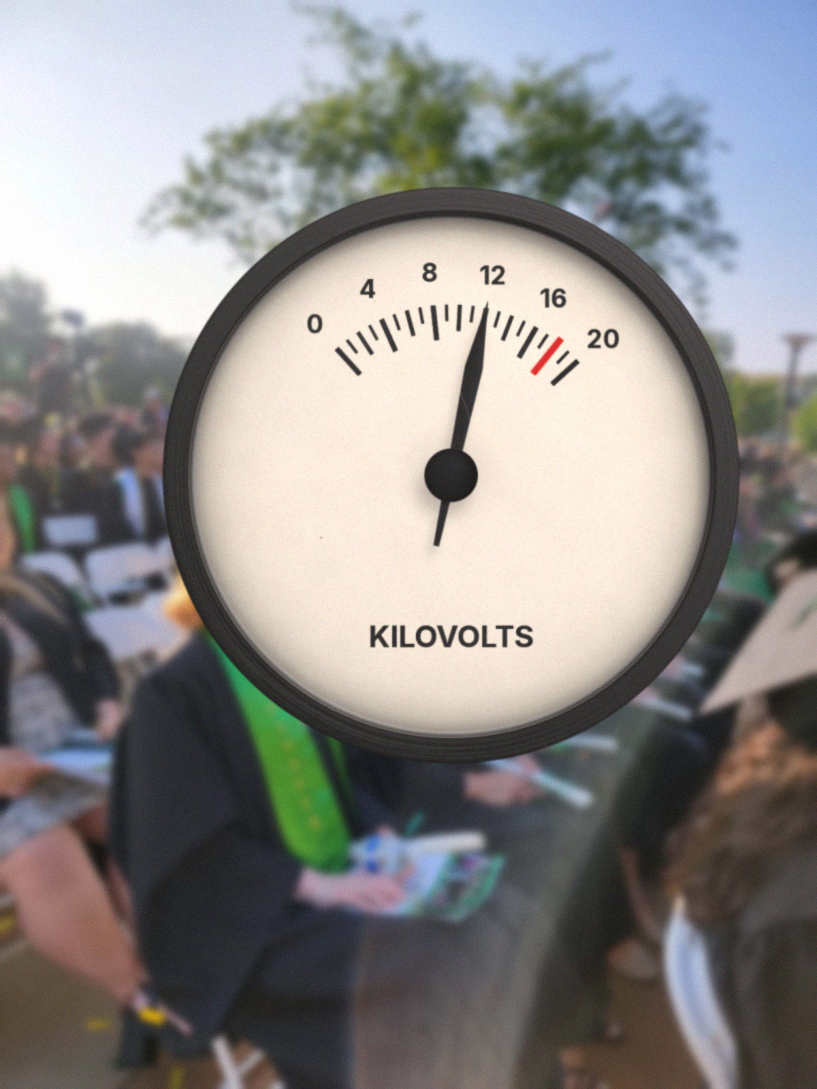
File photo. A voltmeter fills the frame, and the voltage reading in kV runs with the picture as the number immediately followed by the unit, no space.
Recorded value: 12kV
